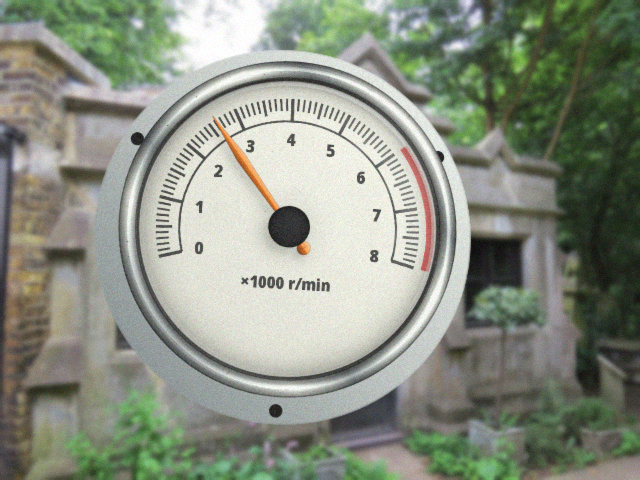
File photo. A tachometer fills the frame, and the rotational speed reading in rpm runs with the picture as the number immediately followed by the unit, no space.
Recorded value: 2600rpm
